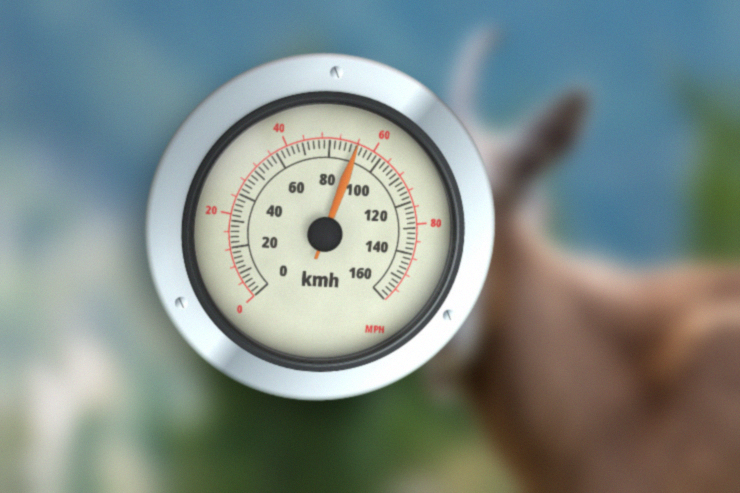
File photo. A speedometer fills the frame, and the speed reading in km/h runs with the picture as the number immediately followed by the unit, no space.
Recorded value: 90km/h
